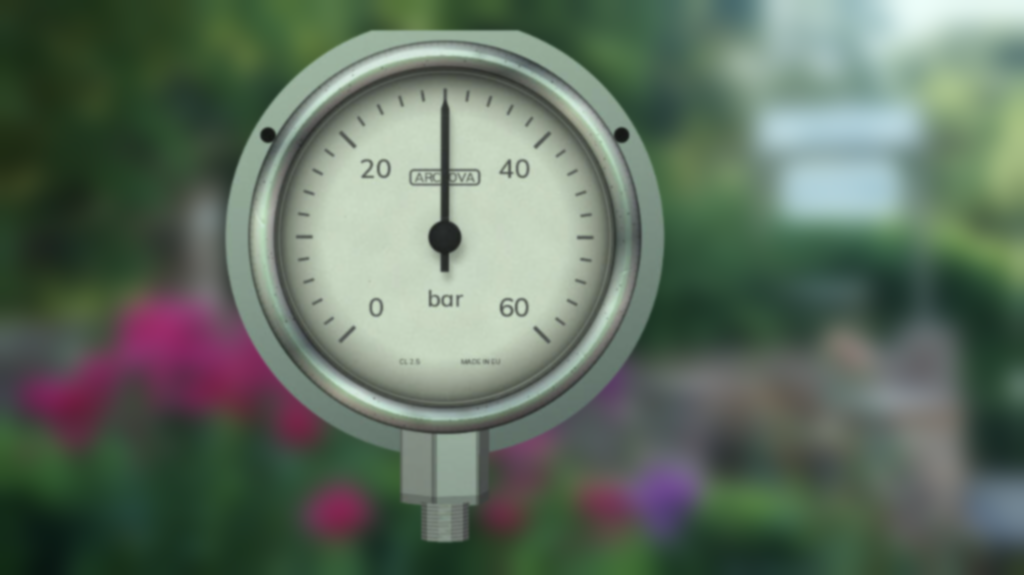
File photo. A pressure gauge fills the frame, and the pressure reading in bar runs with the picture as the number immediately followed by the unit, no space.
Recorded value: 30bar
